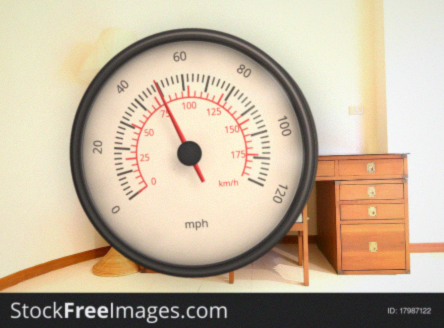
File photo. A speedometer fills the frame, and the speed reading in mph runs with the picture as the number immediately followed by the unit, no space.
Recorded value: 50mph
